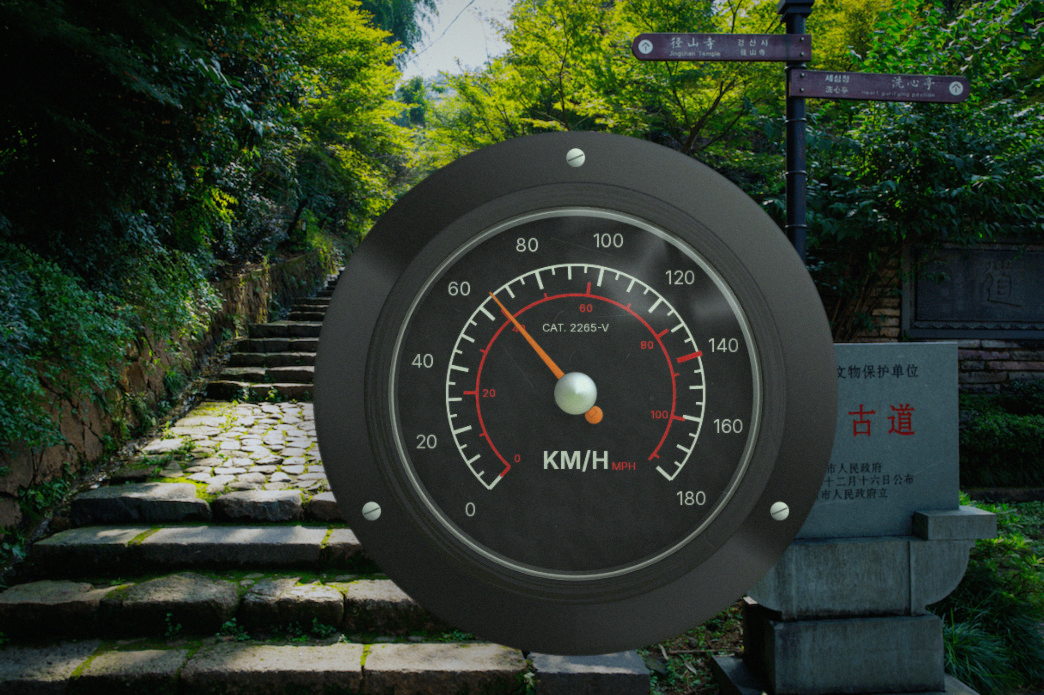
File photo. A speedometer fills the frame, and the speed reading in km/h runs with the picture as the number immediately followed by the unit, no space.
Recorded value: 65km/h
